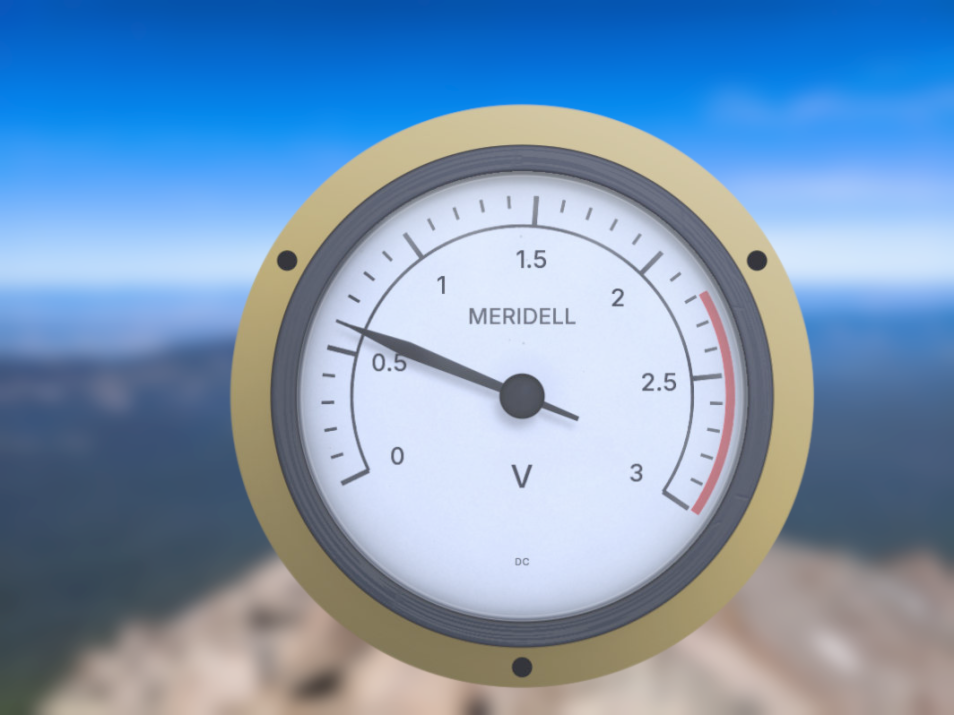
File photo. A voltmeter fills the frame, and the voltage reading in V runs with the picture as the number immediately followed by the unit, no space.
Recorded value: 0.6V
